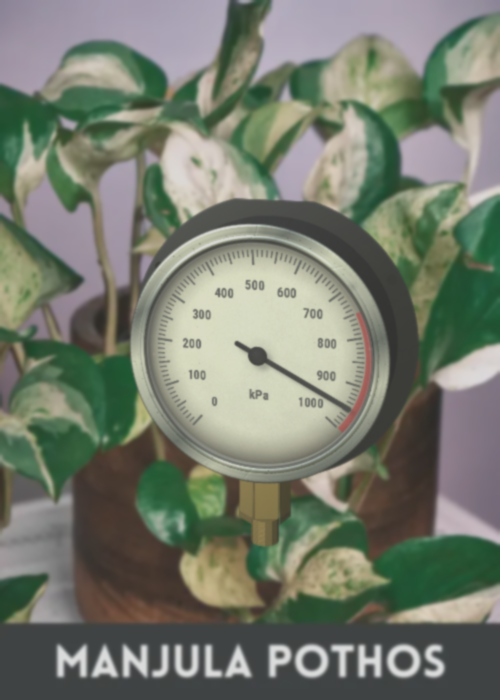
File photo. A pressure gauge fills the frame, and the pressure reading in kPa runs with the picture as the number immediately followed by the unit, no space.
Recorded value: 950kPa
